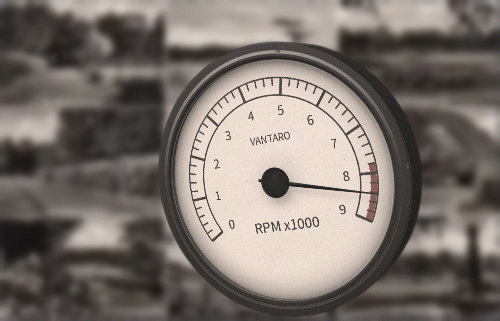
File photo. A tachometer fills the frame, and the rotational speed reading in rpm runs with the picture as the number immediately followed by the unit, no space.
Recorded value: 8400rpm
